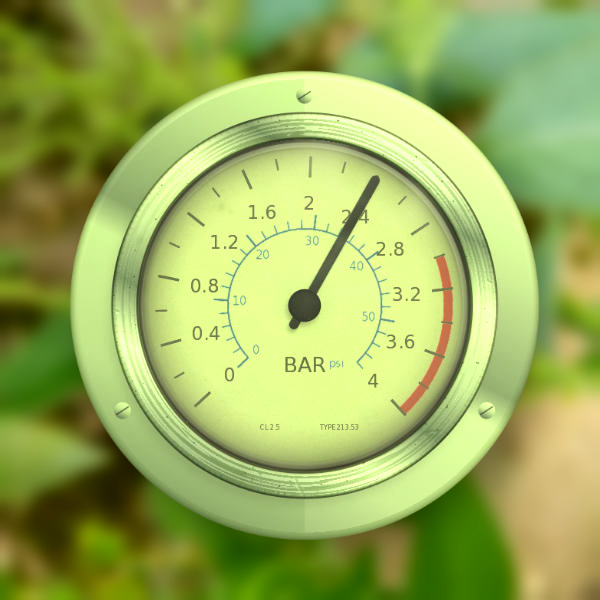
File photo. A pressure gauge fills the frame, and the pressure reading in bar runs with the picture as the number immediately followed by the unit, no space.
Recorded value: 2.4bar
